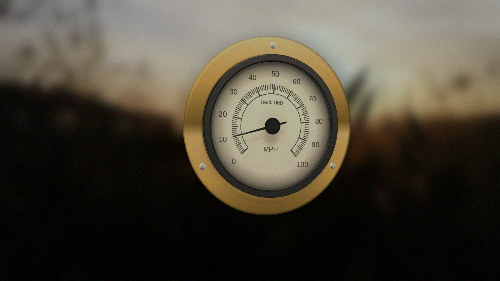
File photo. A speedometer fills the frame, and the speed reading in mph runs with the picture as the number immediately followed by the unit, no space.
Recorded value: 10mph
